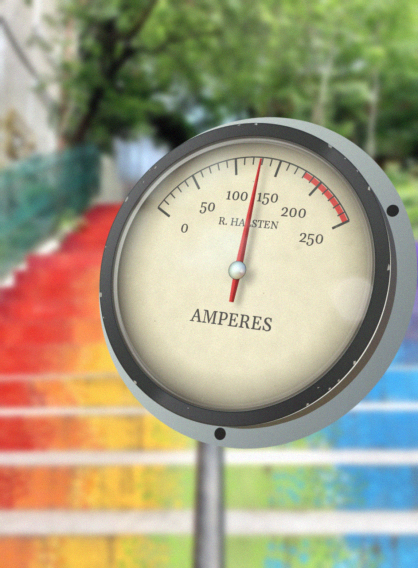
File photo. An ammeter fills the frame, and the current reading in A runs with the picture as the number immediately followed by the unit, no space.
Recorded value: 130A
